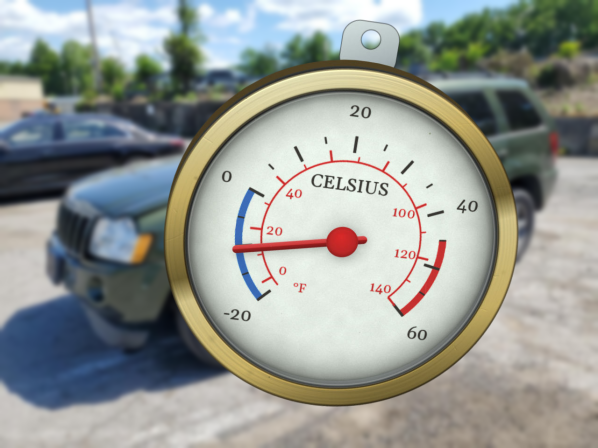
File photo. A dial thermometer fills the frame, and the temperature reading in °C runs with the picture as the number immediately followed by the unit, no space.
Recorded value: -10°C
